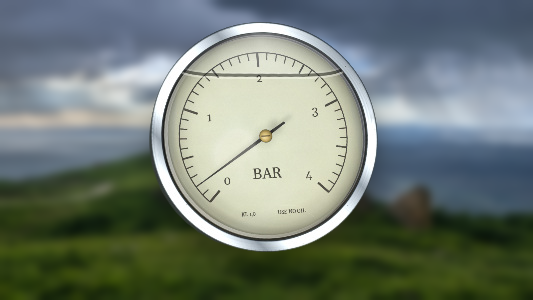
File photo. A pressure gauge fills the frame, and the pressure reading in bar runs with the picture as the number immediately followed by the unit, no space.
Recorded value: 0.2bar
